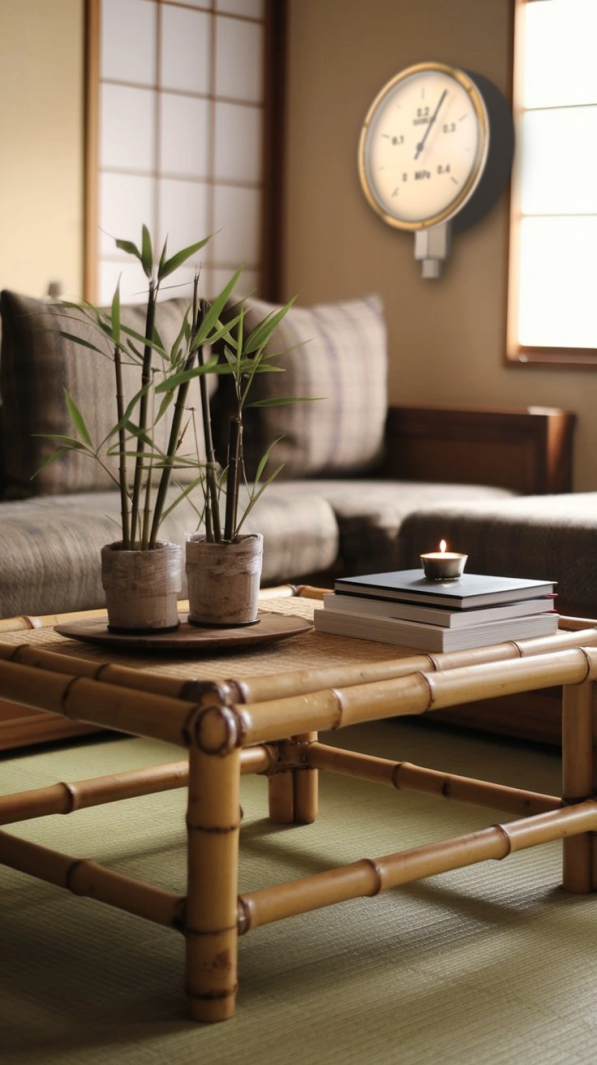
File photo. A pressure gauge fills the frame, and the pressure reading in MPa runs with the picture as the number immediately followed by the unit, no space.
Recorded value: 0.25MPa
